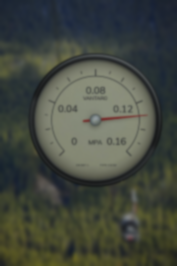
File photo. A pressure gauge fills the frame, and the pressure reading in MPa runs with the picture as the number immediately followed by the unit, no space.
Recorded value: 0.13MPa
